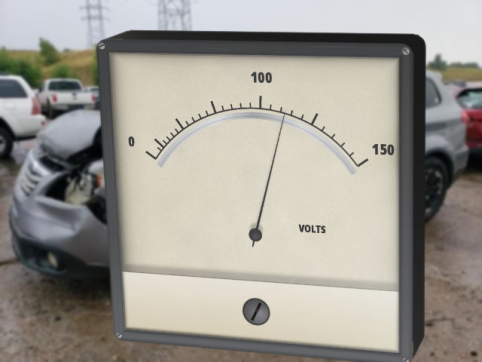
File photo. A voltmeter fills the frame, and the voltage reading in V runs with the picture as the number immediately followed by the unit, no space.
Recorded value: 112.5V
